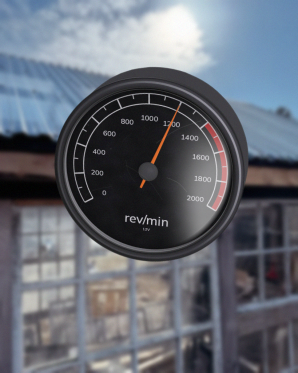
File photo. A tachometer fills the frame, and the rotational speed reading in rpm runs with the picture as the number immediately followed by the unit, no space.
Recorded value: 1200rpm
